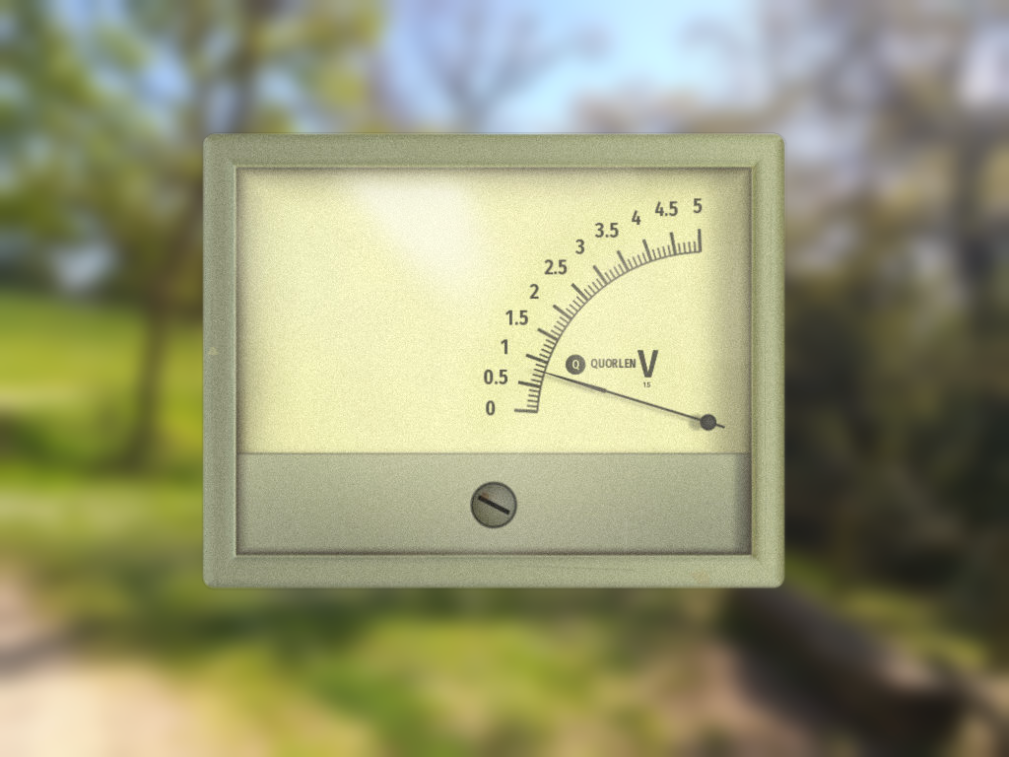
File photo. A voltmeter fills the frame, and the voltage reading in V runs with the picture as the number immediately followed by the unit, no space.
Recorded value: 0.8V
